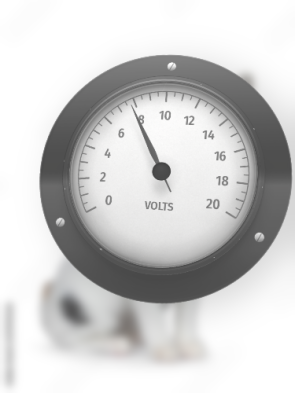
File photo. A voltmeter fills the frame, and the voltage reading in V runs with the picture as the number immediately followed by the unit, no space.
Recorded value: 7.75V
